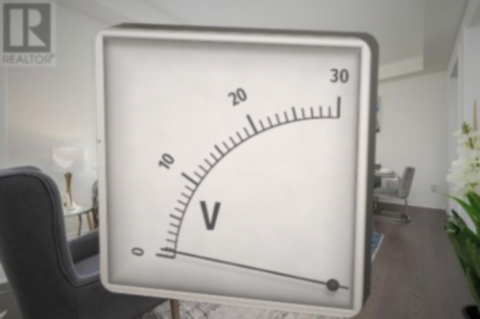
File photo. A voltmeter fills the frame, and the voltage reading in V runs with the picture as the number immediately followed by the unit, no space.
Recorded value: 1V
